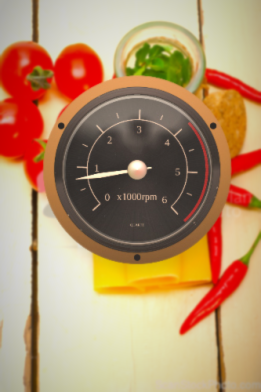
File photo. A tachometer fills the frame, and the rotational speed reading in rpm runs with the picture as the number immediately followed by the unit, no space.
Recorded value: 750rpm
